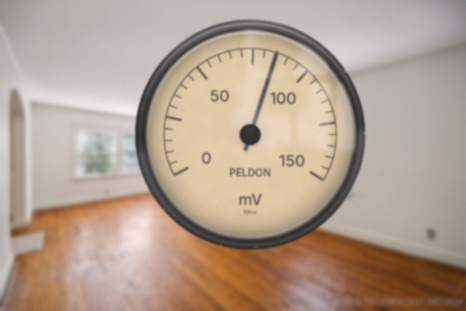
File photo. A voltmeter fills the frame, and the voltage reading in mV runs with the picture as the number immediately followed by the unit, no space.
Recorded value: 85mV
